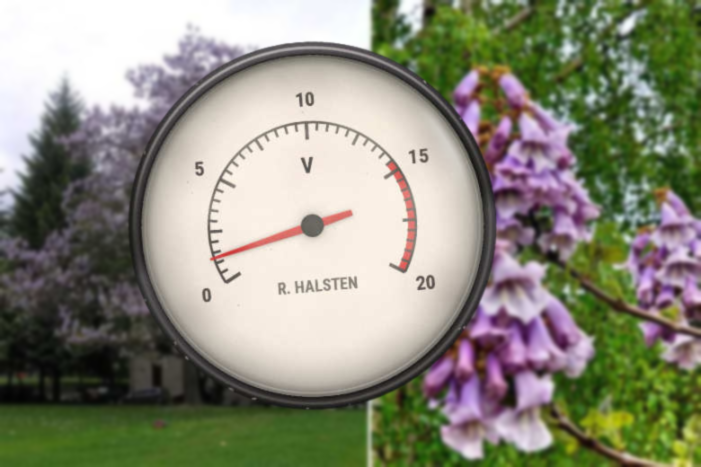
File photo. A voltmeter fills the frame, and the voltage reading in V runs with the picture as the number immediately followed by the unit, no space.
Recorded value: 1.25V
